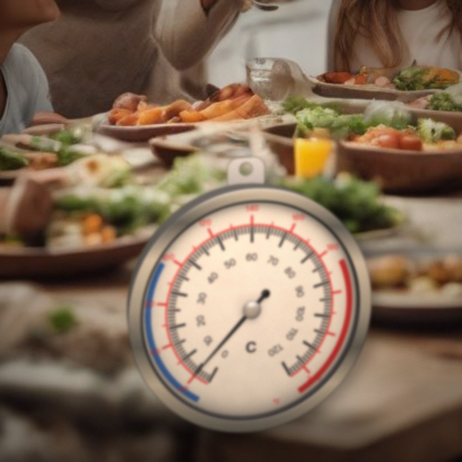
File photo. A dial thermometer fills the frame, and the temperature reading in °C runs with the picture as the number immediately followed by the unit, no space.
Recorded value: 5°C
